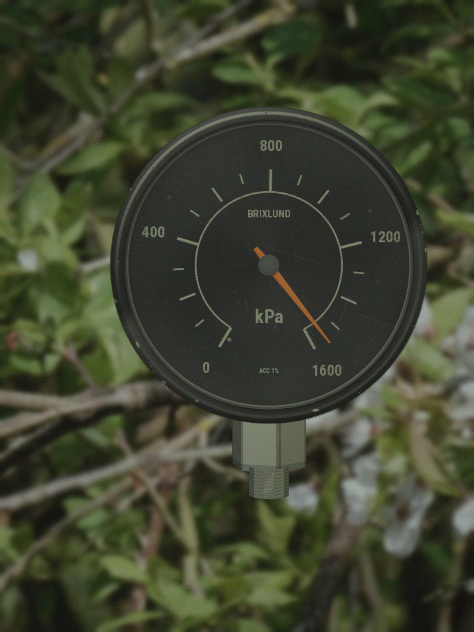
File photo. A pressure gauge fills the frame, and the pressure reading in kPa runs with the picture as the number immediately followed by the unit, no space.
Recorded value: 1550kPa
